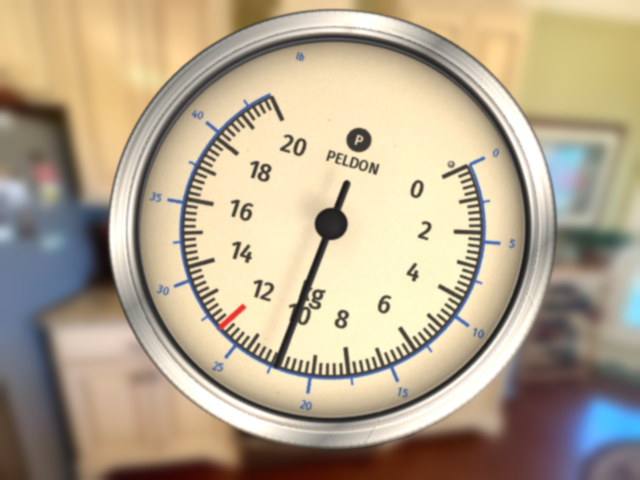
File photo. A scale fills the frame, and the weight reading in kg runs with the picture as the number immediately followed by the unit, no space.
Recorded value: 10kg
